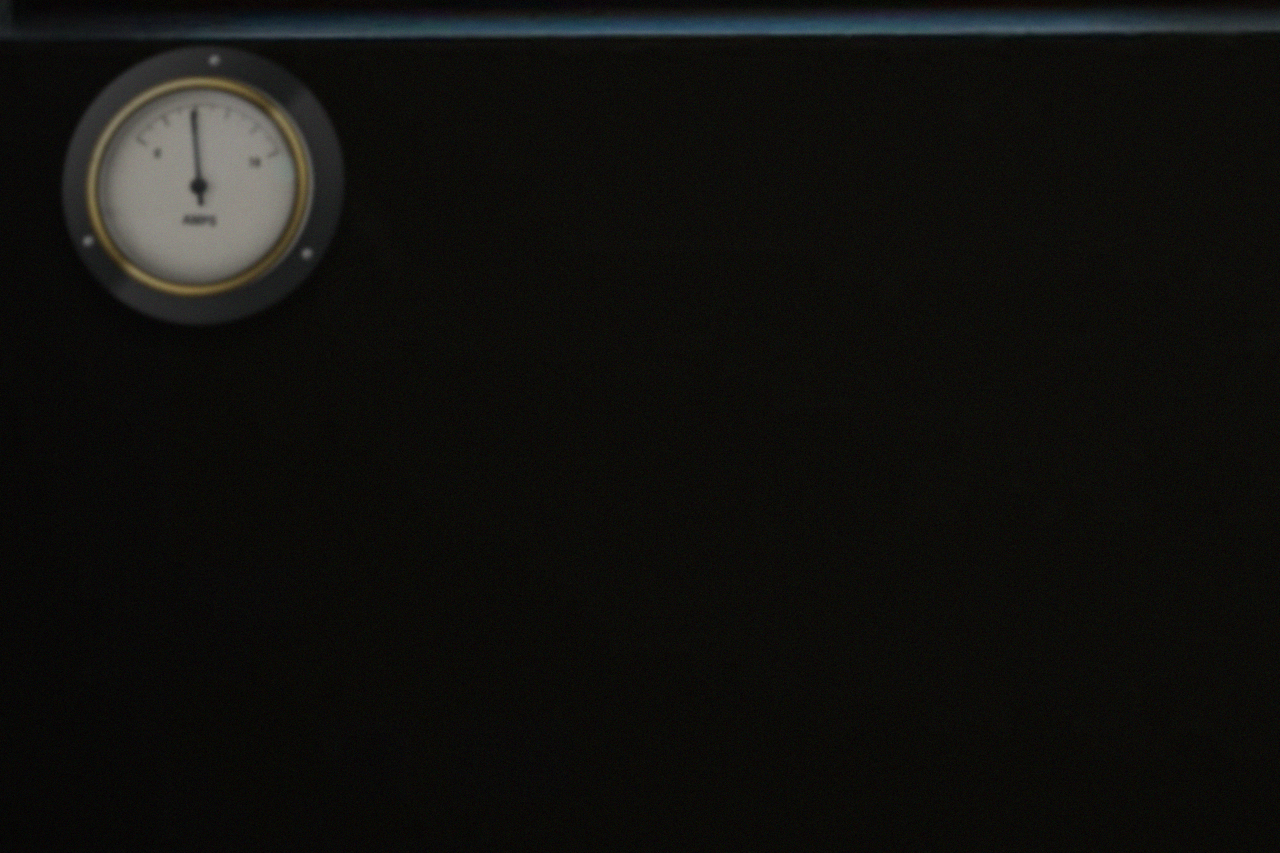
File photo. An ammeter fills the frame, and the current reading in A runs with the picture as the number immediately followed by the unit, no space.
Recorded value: 4A
